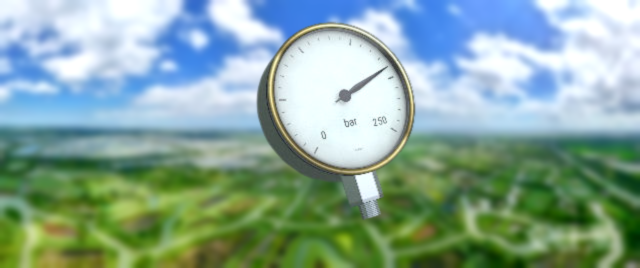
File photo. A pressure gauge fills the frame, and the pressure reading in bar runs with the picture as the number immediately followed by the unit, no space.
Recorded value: 190bar
